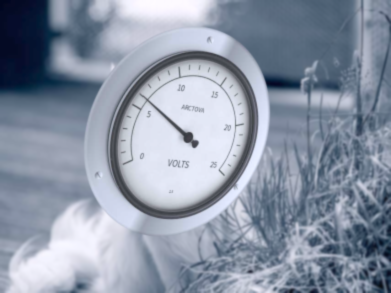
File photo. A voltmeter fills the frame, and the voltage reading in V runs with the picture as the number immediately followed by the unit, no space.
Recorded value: 6V
